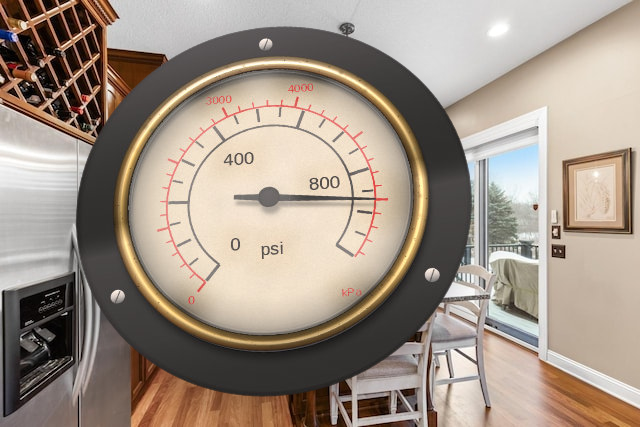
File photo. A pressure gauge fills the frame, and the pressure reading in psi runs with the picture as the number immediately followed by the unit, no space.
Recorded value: 875psi
